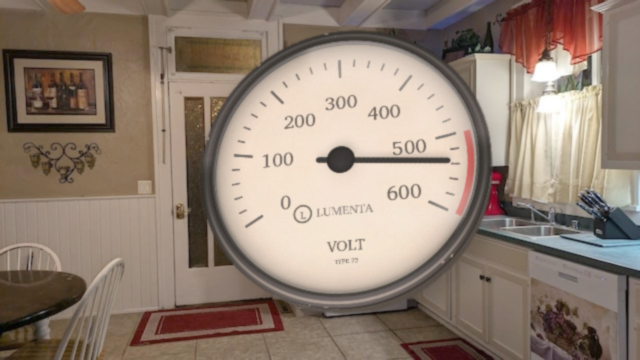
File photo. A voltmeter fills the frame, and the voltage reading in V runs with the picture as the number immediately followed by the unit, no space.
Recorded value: 540V
